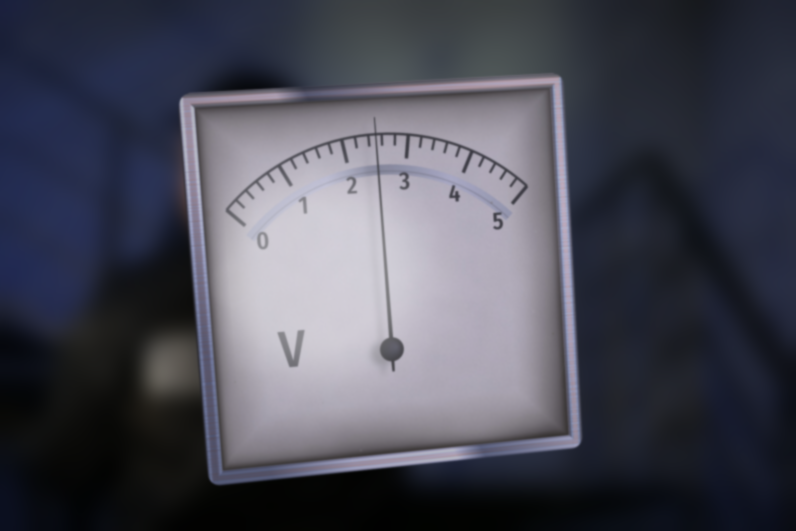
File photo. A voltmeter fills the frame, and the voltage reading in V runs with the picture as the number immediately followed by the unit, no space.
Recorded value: 2.5V
